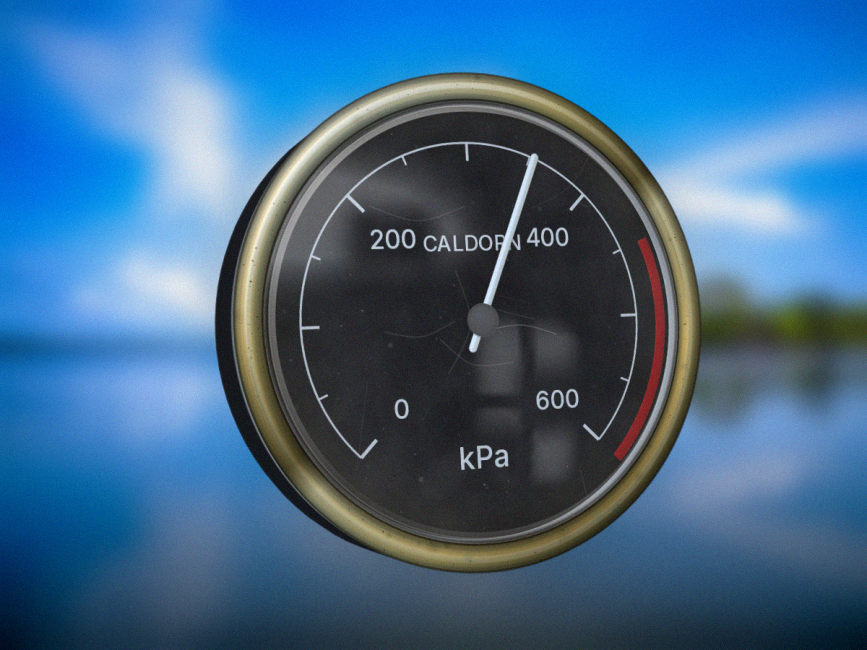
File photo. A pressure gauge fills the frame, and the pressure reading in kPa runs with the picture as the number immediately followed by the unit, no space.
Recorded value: 350kPa
